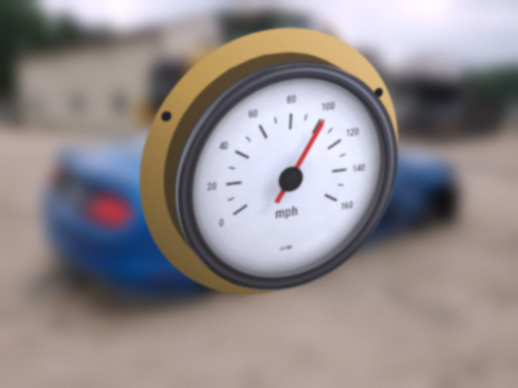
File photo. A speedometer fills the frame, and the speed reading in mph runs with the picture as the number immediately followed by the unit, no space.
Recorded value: 100mph
